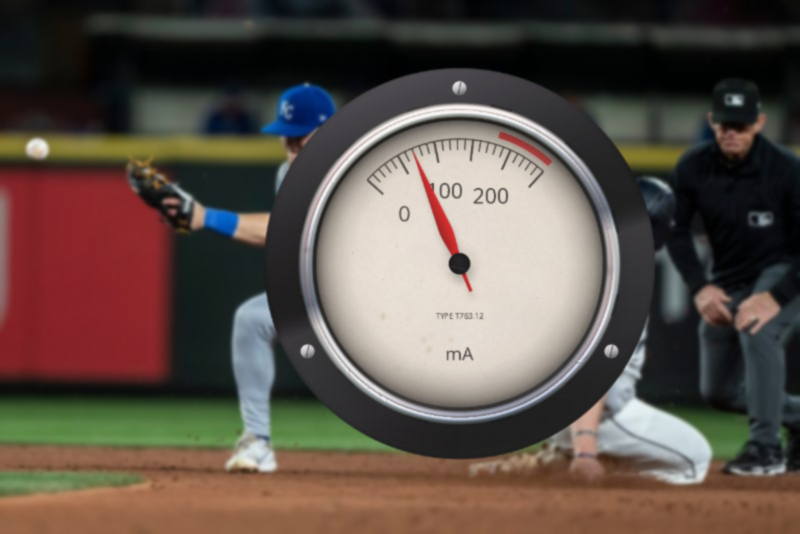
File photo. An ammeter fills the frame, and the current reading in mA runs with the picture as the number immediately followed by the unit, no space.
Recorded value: 70mA
